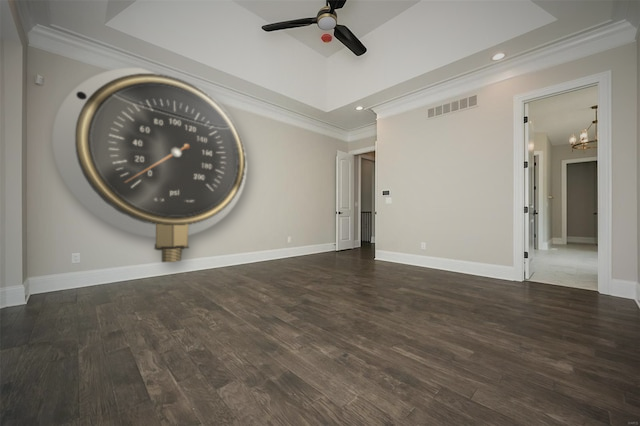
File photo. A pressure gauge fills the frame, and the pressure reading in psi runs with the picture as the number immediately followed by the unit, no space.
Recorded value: 5psi
